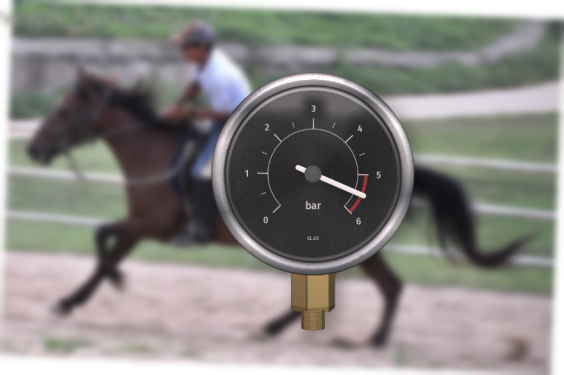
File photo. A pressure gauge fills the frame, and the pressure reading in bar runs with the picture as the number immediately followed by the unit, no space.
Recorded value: 5.5bar
